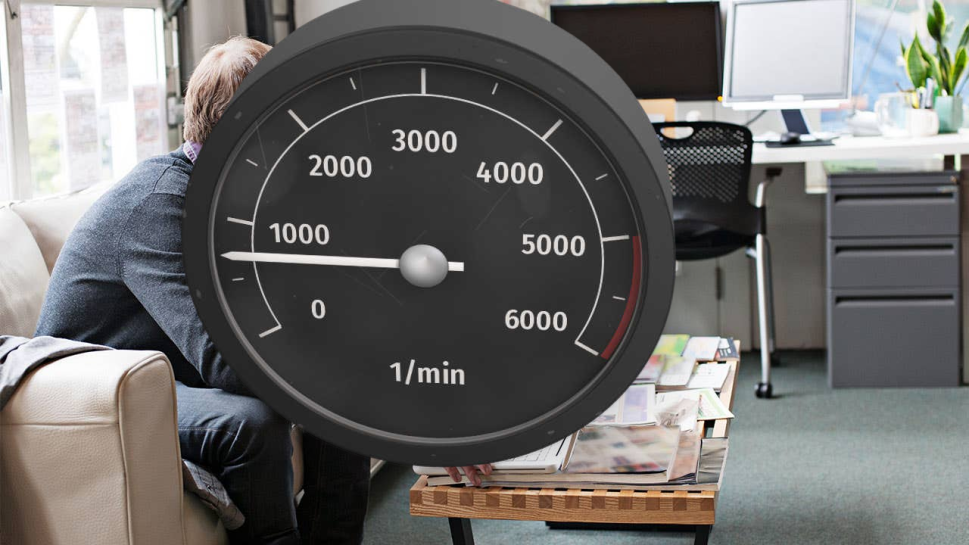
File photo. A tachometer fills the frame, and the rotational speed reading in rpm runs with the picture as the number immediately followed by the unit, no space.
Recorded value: 750rpm
